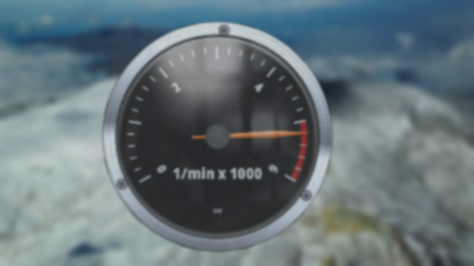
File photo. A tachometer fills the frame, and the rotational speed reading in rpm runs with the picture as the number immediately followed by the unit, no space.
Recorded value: 5200rpm
